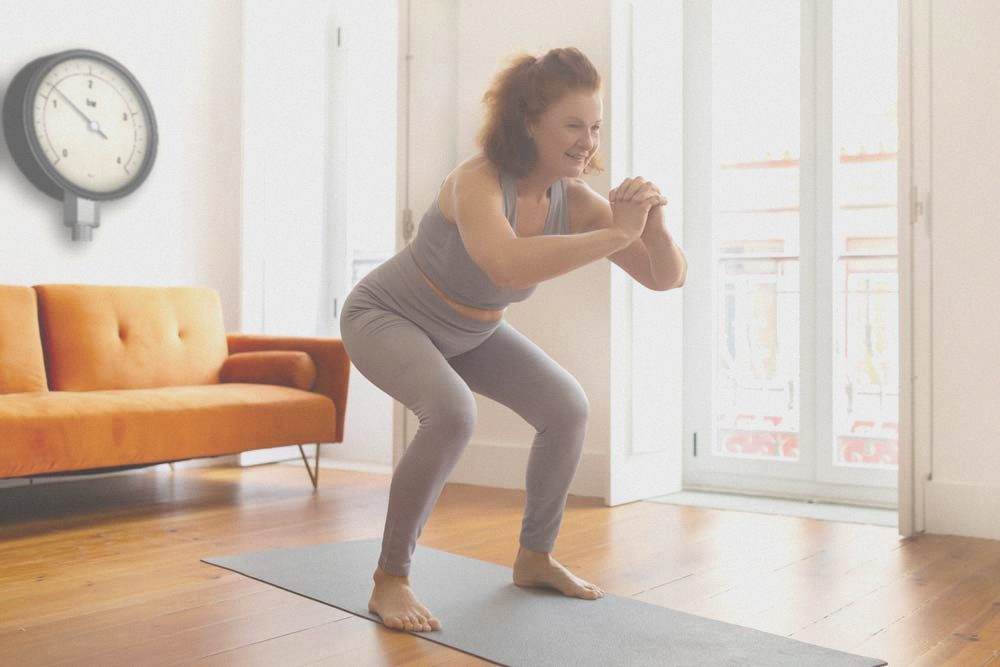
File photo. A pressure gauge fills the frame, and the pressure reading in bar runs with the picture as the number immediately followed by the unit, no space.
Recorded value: 1.2bar
